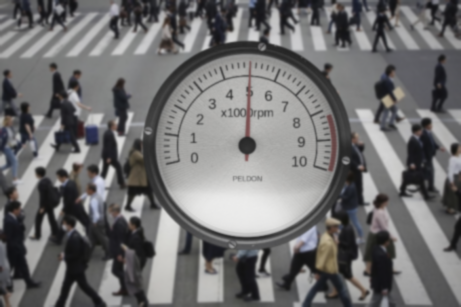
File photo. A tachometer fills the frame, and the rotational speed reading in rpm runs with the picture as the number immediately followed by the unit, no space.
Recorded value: 5000rpm
